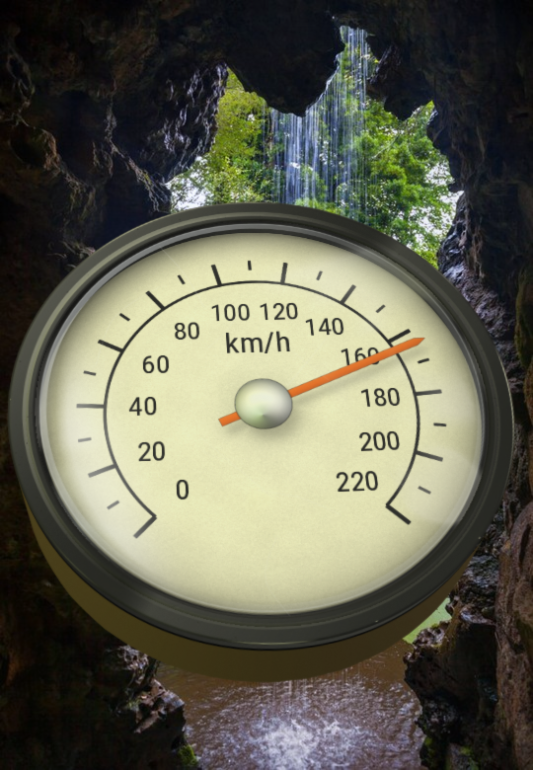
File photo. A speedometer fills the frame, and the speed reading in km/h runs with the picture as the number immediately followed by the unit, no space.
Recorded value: 165km/h
